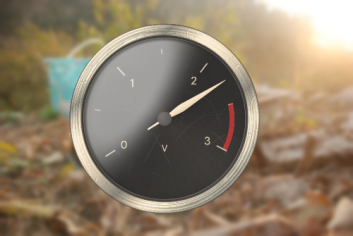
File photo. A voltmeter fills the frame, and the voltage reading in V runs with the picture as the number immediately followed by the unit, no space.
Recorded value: 2.25V
